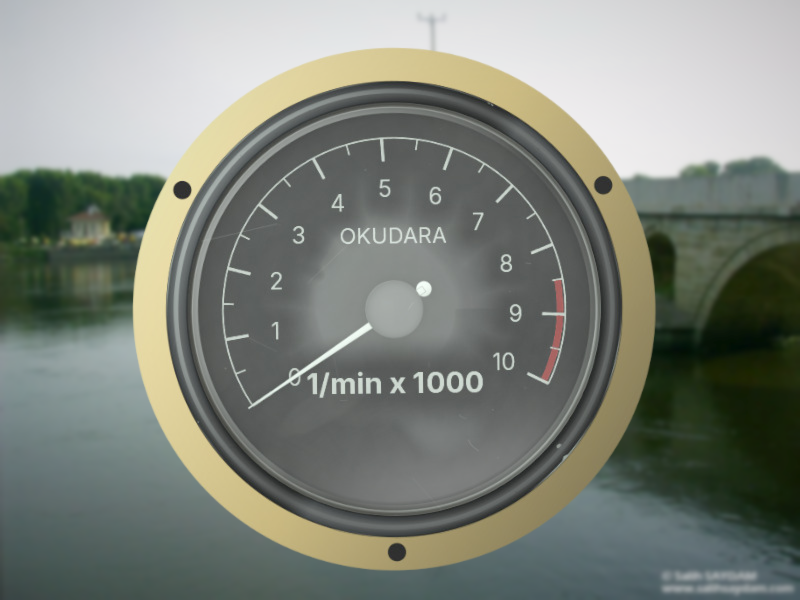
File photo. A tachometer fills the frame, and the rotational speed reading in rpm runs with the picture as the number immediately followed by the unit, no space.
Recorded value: 0rpm
